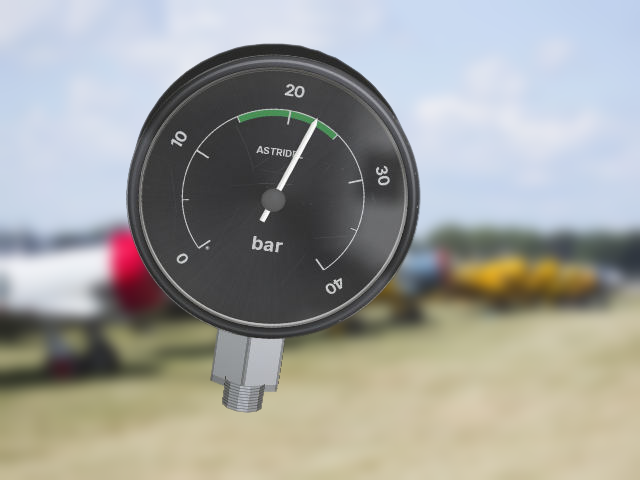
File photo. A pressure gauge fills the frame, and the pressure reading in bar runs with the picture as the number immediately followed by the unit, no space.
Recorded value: 22.5bar
